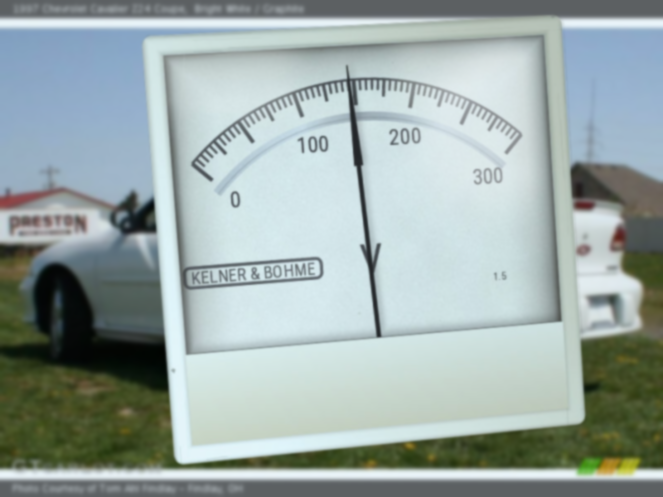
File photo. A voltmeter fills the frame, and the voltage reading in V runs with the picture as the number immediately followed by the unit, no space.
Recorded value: 145V
